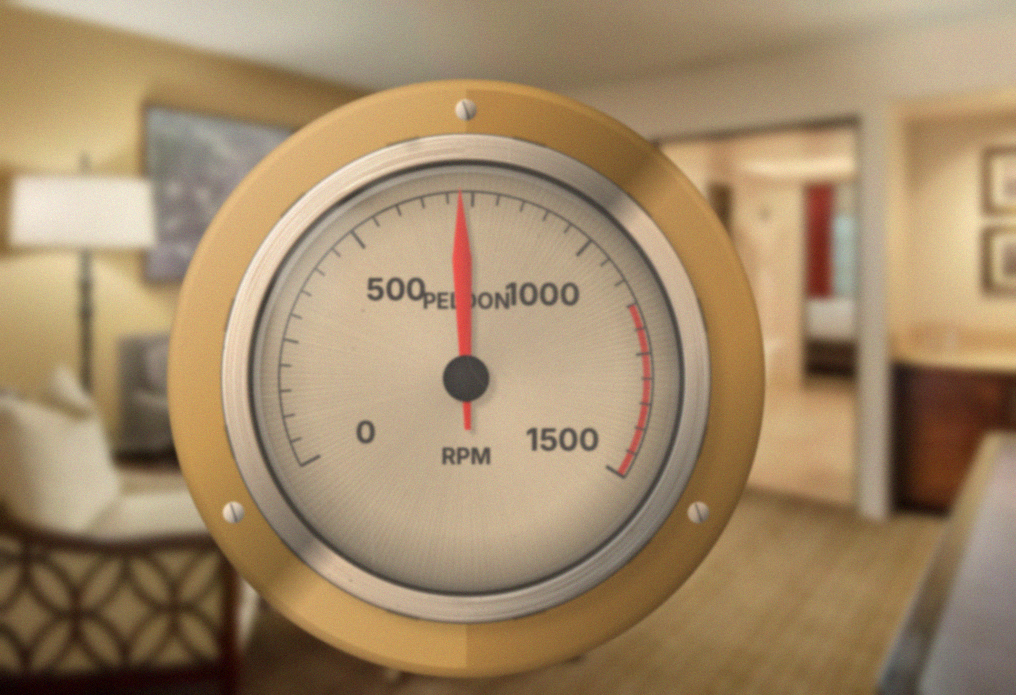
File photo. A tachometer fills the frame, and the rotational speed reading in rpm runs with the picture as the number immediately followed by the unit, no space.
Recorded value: 725rpm
